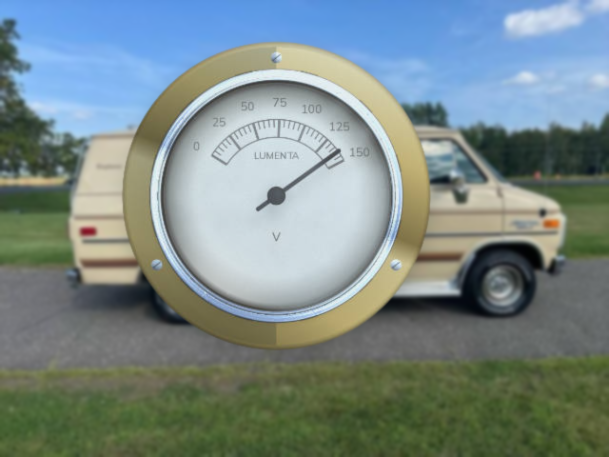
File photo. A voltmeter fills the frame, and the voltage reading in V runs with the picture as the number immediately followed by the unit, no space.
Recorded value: 140V
